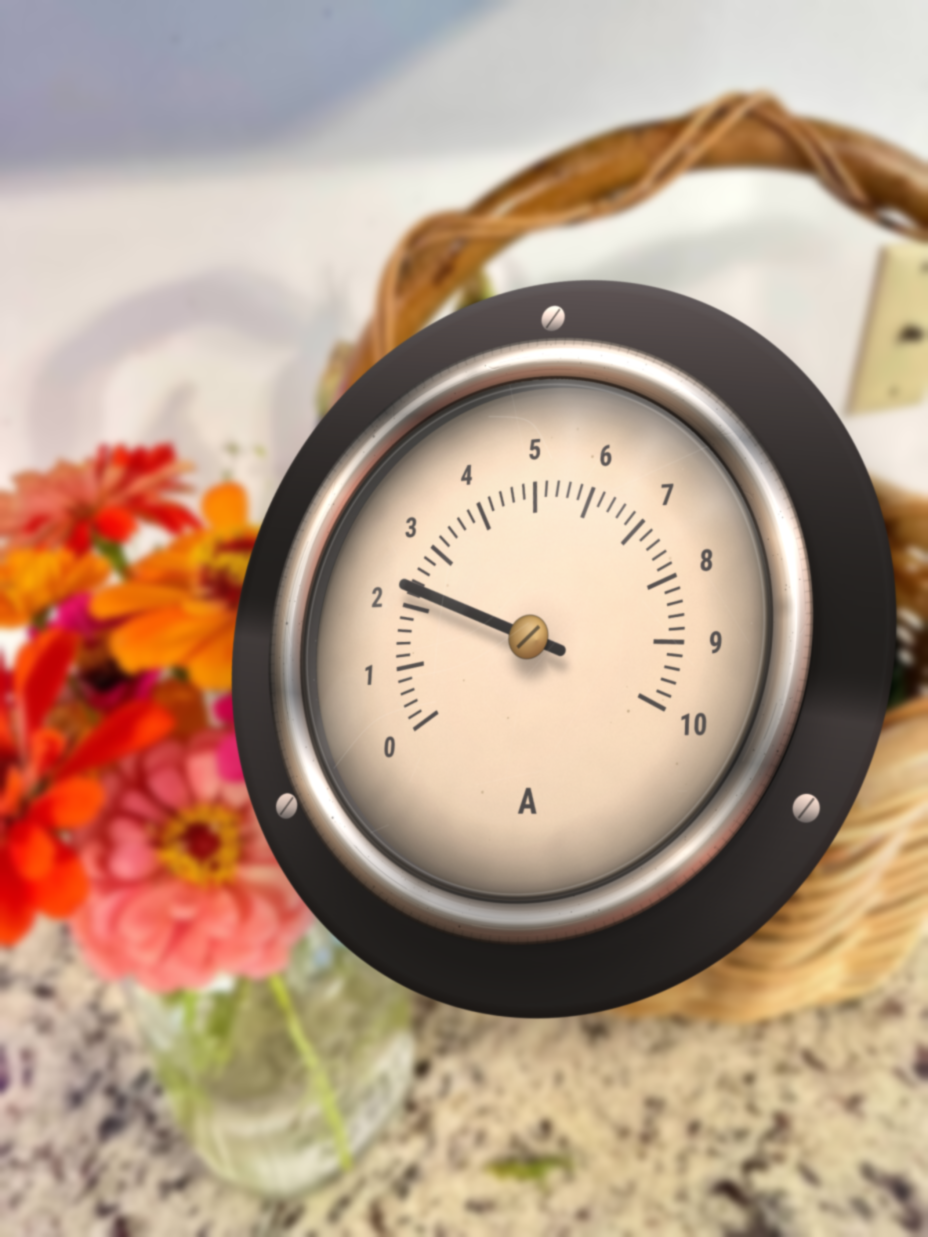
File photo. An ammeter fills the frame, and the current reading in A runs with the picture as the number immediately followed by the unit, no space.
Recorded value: 2.3A
